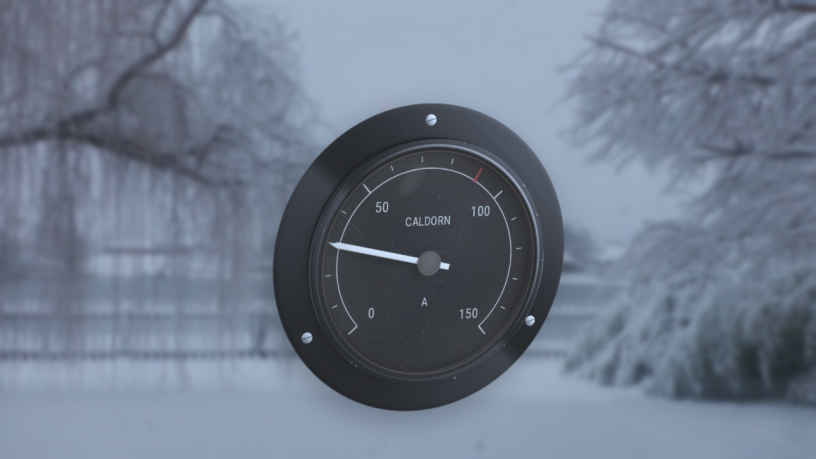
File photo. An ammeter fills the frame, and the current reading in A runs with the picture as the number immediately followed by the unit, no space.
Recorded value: 30A
